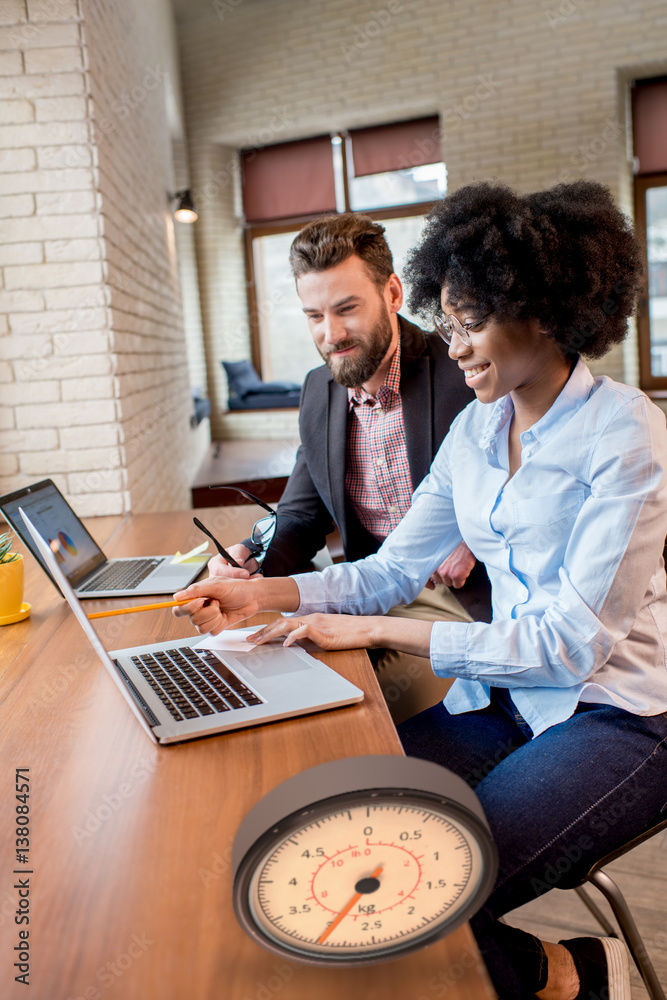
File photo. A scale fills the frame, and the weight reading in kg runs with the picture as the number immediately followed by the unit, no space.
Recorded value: 3kg
